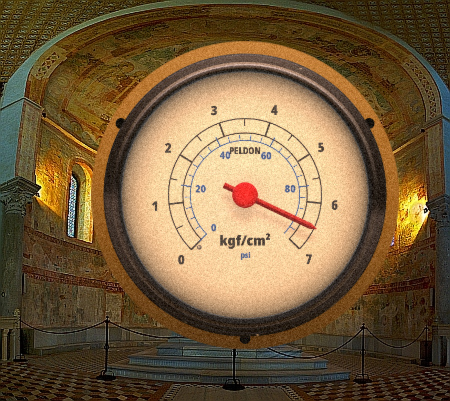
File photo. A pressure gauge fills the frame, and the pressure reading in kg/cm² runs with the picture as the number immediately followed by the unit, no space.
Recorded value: 6.5kg/cm²
